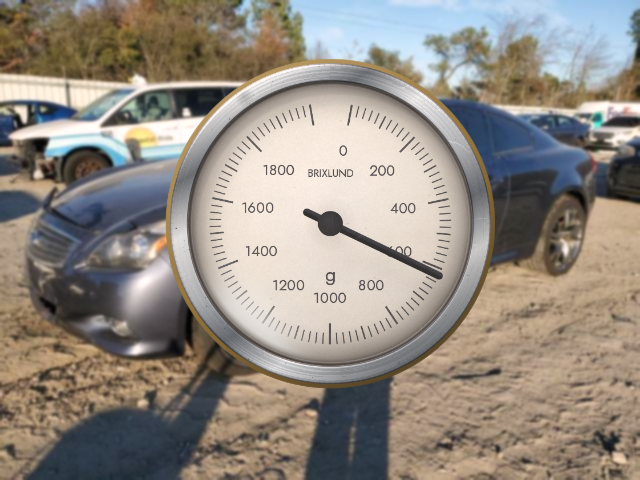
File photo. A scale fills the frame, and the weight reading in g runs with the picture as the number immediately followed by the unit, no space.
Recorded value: 620g
